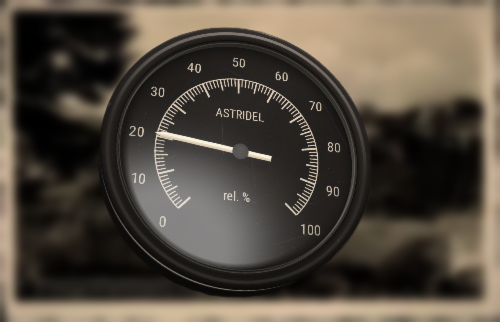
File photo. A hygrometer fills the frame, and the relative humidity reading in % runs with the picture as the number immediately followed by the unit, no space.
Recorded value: 20%
